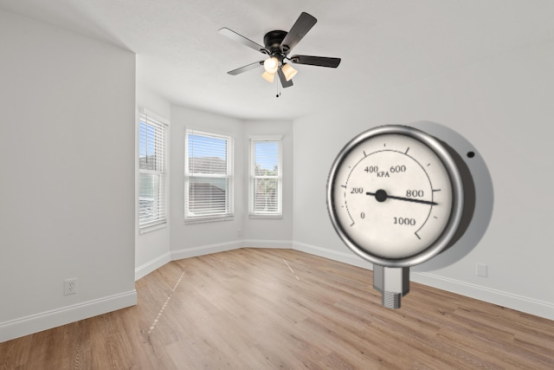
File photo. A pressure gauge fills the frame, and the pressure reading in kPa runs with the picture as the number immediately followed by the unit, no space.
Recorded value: 850kPa
